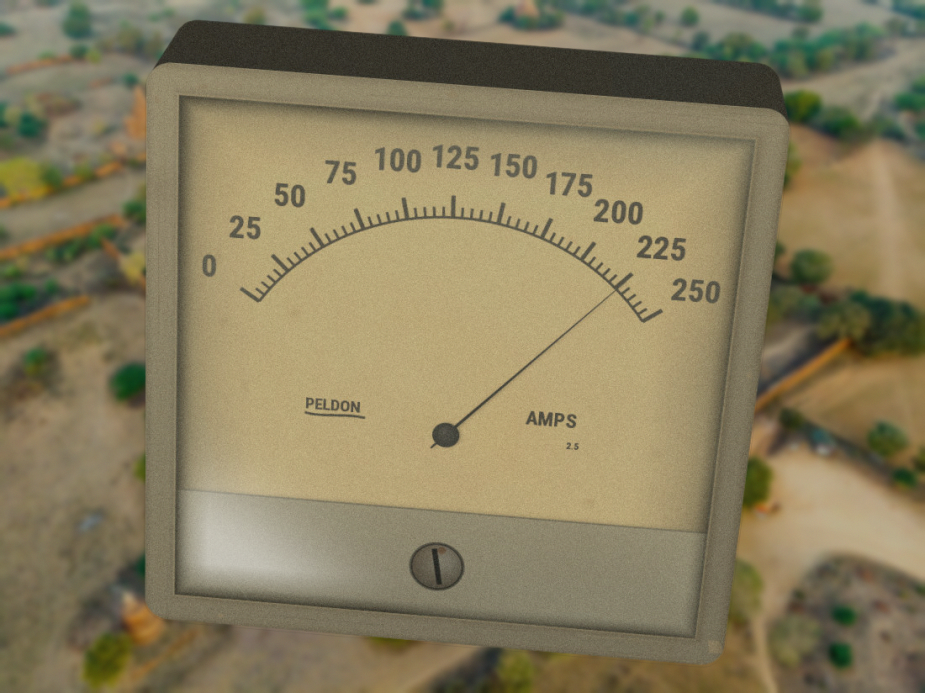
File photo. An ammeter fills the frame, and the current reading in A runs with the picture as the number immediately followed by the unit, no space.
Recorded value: 225A
